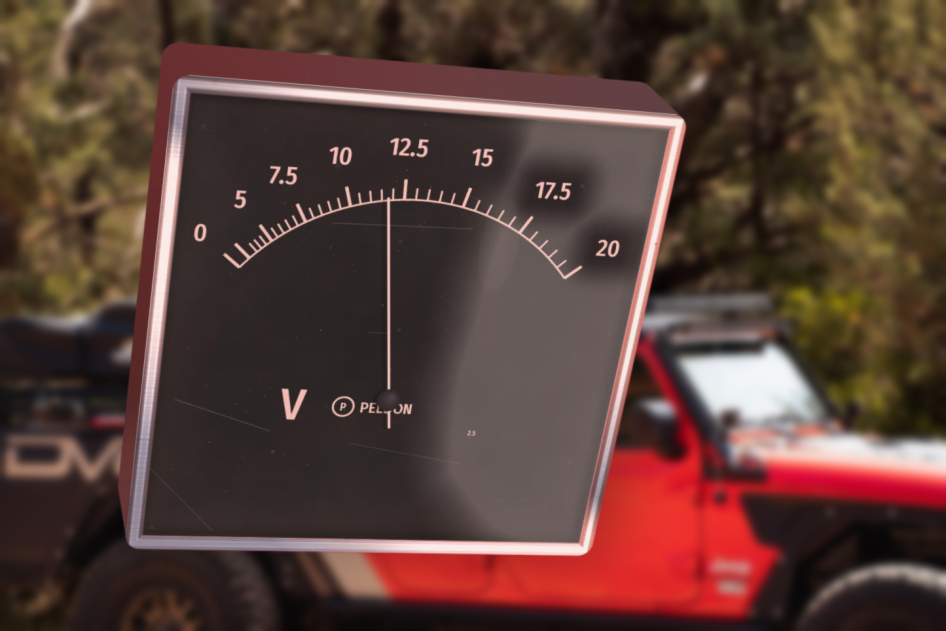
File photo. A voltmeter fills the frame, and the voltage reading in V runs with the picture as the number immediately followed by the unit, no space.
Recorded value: 11.75V
